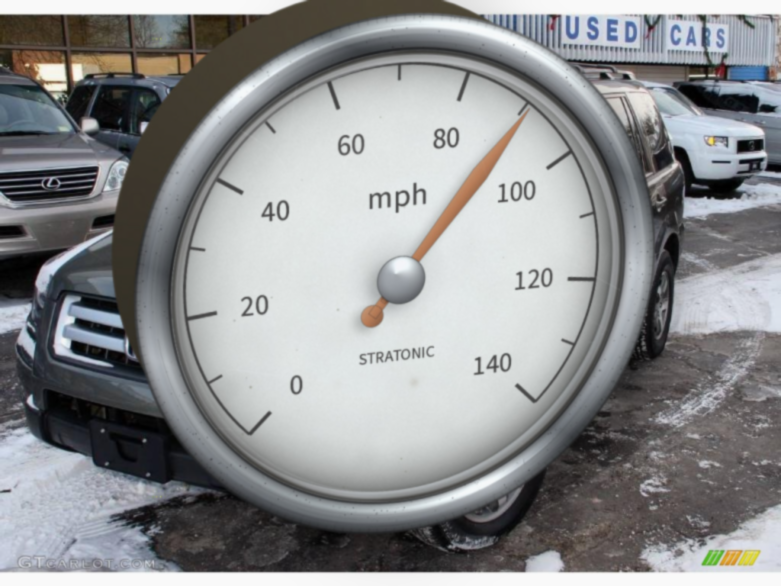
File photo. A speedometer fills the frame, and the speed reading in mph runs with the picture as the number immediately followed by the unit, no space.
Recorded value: 90mph
